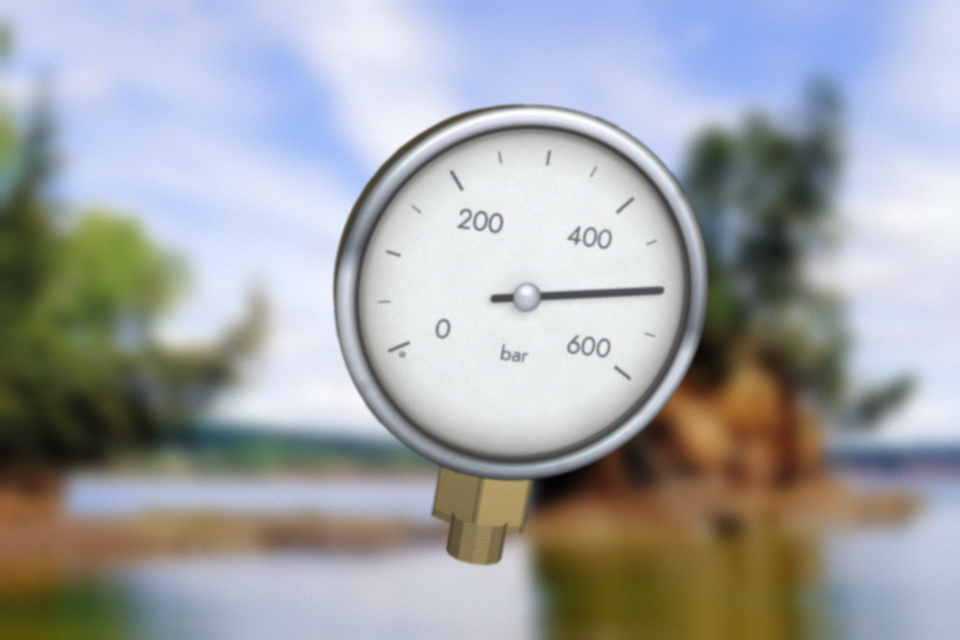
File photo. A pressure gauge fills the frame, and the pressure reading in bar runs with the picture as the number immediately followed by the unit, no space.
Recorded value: 500bar
